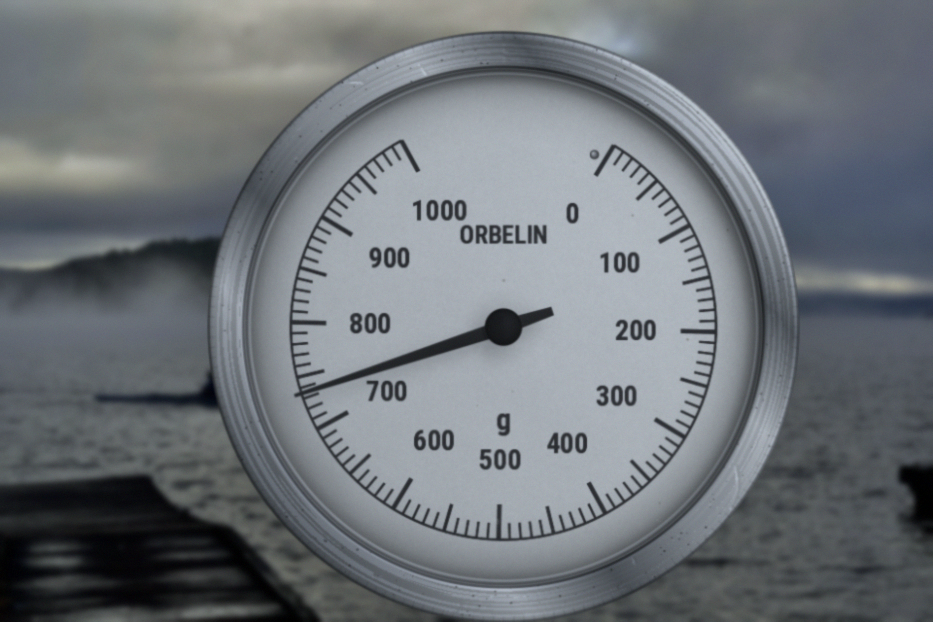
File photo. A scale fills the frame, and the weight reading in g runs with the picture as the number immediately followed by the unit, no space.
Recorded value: 735g
